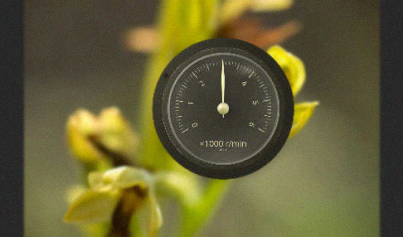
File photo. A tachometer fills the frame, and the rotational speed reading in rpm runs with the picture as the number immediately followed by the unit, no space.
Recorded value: 3000rpm
